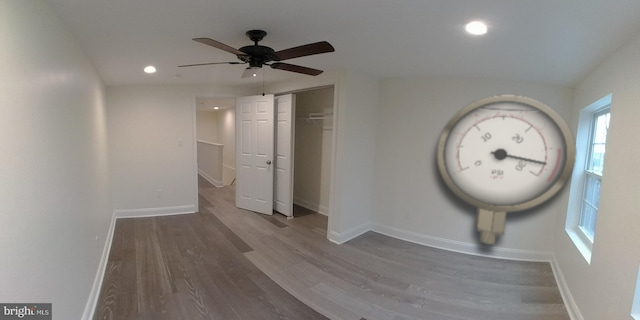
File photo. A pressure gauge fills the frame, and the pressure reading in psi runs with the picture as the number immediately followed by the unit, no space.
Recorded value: 27.5psi
